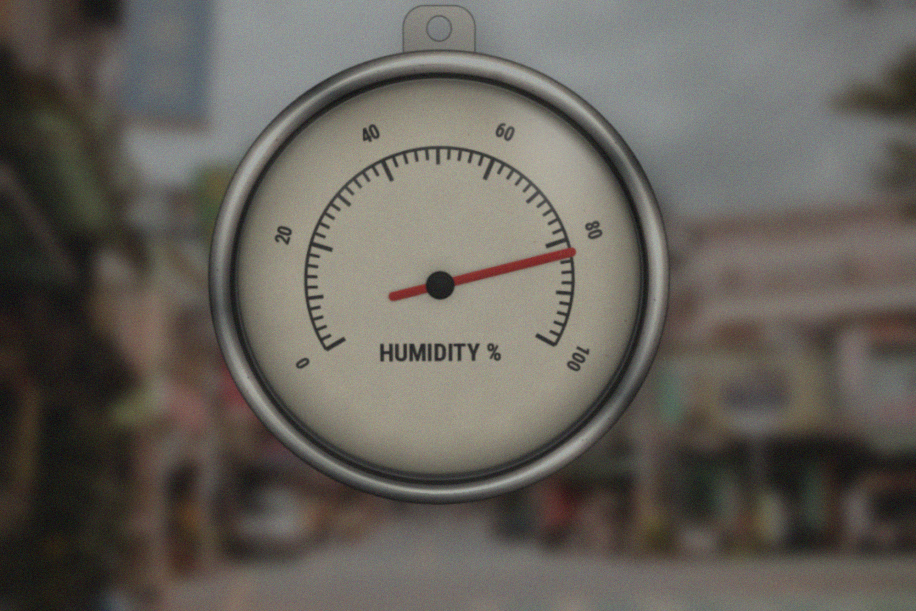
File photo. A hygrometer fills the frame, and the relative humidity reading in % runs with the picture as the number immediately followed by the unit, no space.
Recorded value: 82%
